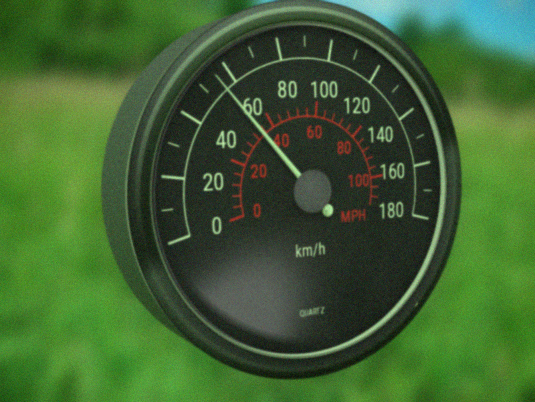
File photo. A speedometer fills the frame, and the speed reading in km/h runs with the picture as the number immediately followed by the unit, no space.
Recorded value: 55km/h
